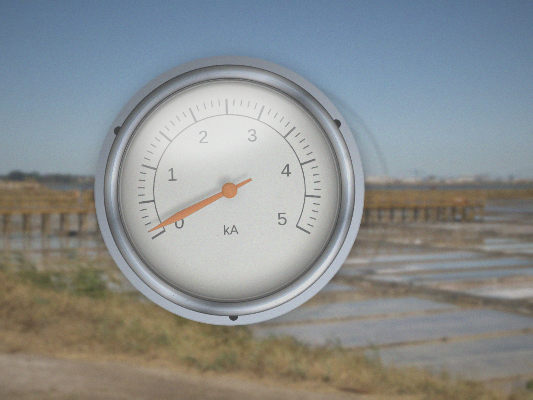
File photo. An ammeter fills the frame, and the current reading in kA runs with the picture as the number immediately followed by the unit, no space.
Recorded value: 0.1kA
